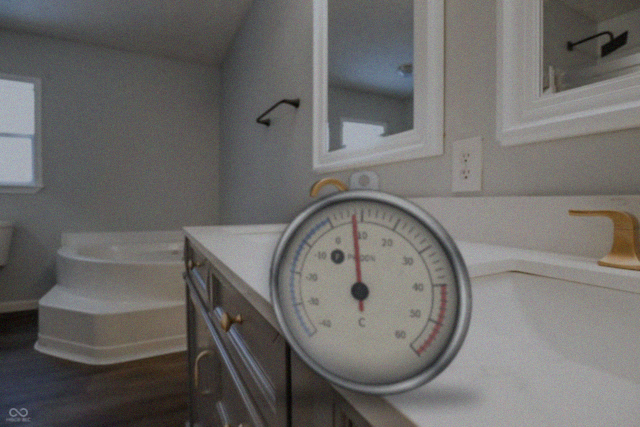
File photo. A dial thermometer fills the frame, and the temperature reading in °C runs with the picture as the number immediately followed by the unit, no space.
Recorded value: 8°C
